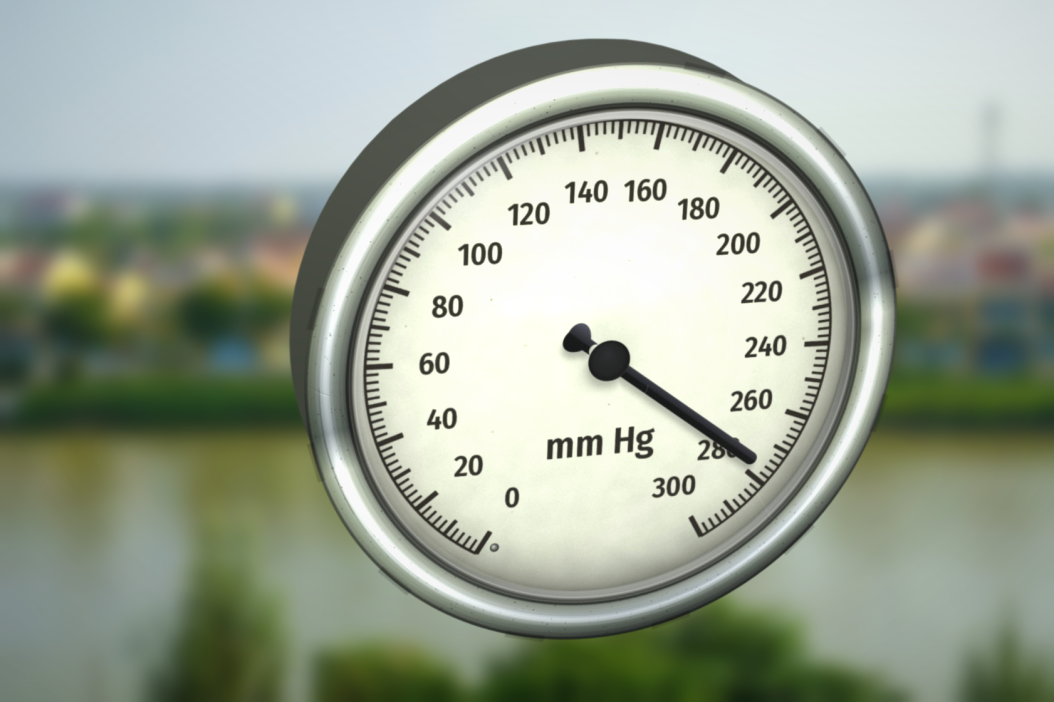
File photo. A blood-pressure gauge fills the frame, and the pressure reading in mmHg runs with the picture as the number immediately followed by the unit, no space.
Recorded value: 276mmHg
